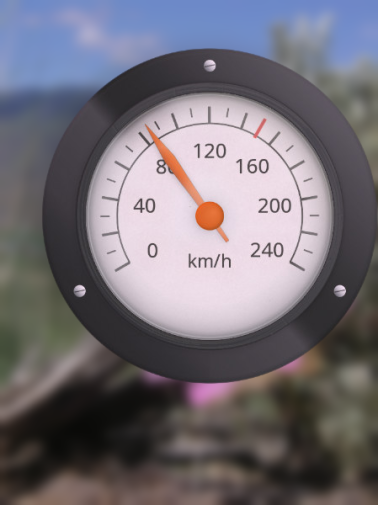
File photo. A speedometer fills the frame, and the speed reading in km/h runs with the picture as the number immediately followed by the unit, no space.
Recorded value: 85km/h
